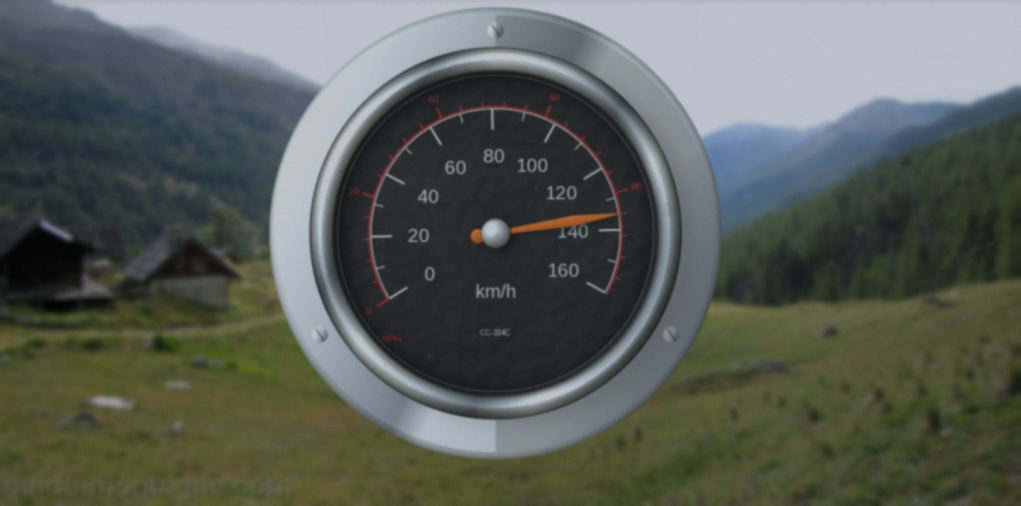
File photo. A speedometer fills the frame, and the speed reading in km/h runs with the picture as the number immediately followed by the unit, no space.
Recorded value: 135km/h
